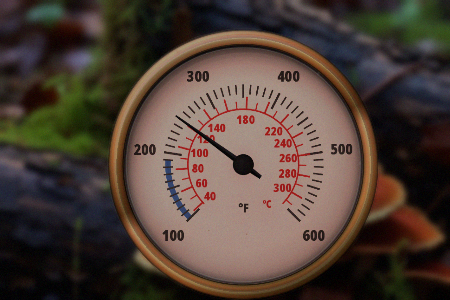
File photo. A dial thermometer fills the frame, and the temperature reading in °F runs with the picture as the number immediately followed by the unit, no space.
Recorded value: 250°F
